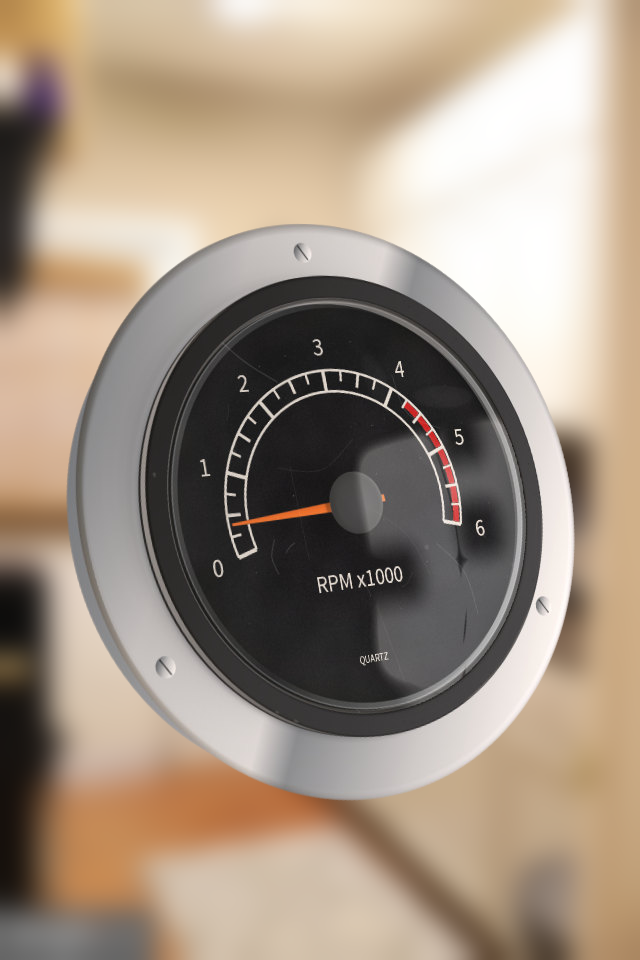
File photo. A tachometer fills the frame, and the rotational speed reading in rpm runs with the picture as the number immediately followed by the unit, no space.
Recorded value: 375rpm
